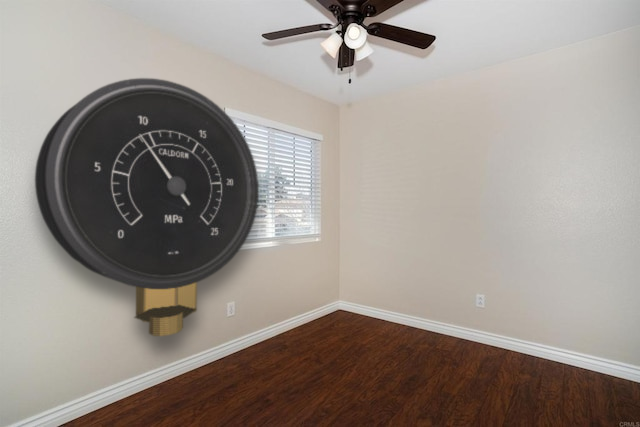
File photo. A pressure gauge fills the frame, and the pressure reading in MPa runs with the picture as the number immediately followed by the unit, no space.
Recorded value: 9MPa
